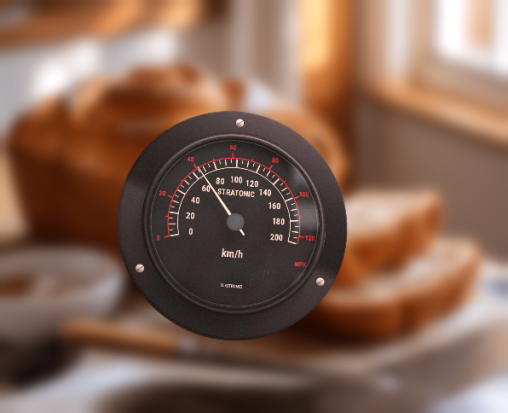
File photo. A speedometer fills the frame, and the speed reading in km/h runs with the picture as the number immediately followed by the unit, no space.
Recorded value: 65km/h
